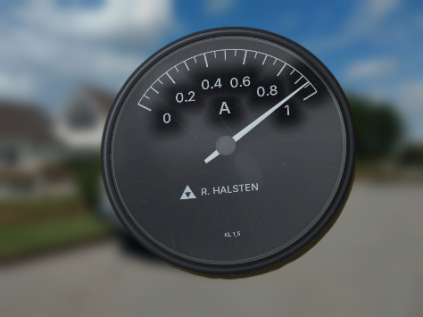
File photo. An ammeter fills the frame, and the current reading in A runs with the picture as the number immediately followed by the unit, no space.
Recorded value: 0.95A
